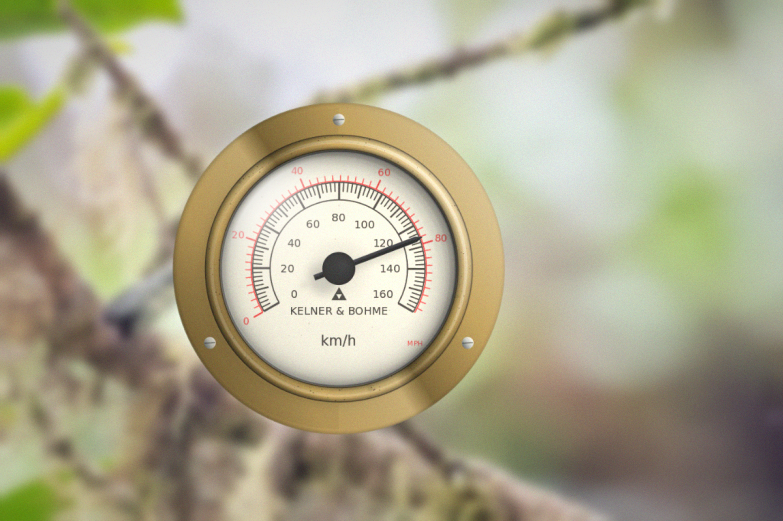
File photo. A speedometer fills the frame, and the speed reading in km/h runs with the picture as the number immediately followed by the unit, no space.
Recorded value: 126km/h
